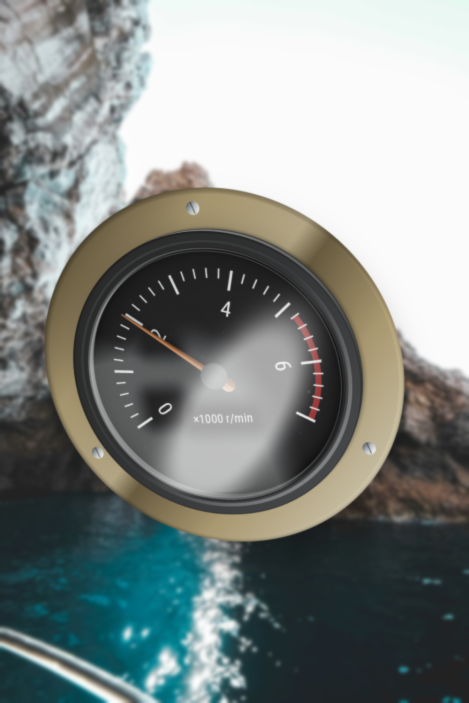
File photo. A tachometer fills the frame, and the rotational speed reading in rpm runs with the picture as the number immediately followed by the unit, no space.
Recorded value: 2000rpm
